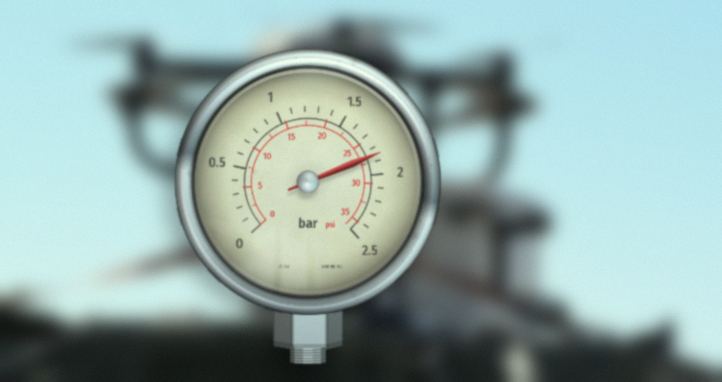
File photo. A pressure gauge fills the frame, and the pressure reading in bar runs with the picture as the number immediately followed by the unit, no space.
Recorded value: 1.85bar
